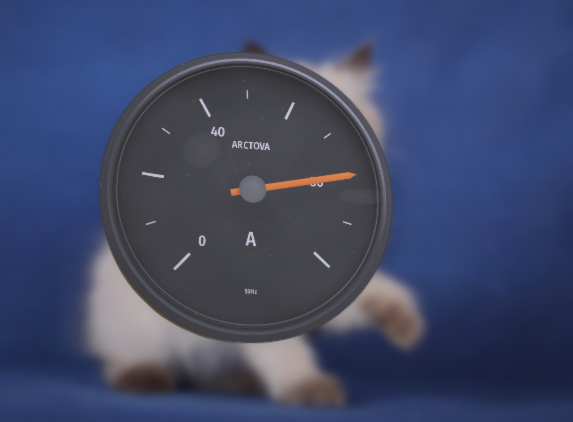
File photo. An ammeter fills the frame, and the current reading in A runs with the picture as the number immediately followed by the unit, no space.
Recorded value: 80A
